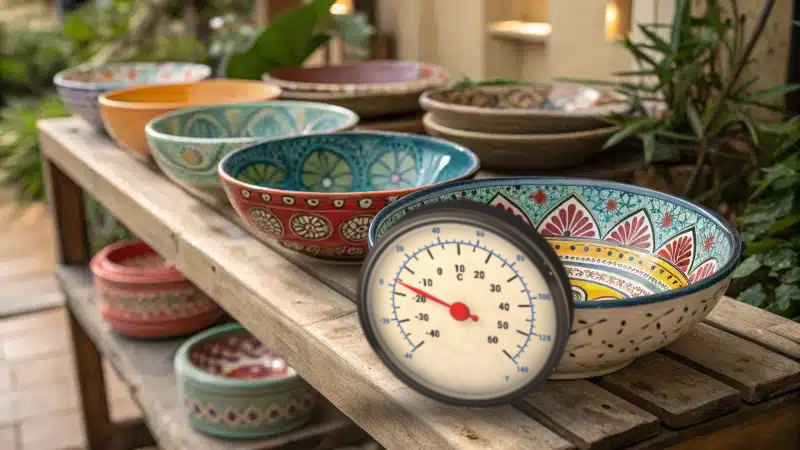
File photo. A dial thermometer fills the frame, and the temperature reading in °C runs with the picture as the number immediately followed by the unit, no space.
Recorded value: -15°C
